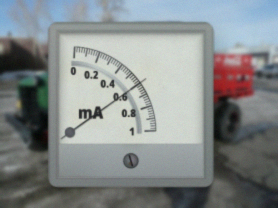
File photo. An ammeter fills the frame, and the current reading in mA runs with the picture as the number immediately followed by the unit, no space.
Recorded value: 0.6mA
